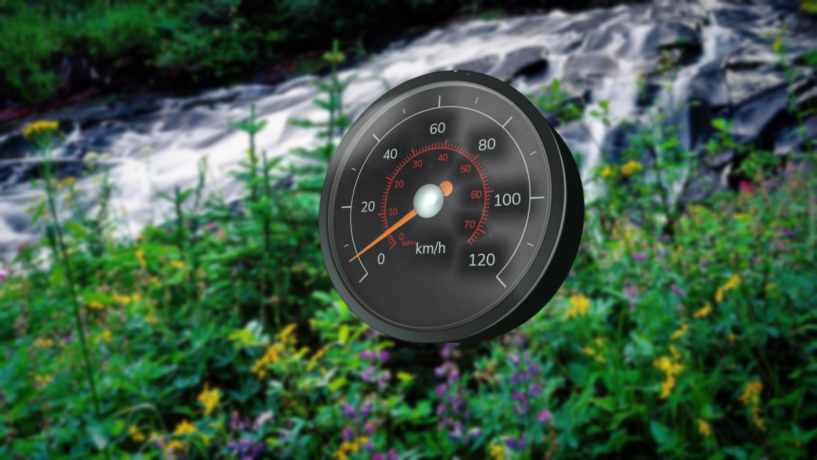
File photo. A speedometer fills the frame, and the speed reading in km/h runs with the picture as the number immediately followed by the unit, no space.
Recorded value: 5km/h
